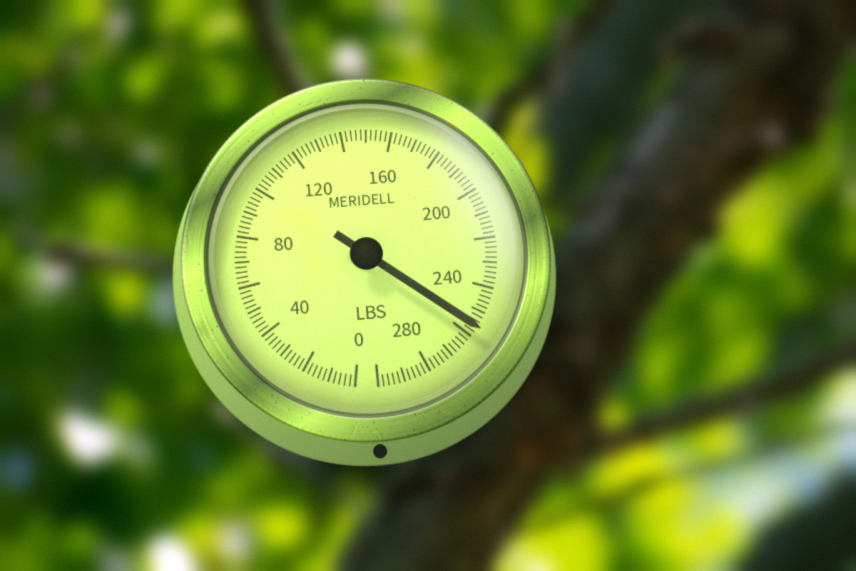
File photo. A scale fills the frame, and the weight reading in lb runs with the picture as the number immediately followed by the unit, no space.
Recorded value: 256lb
